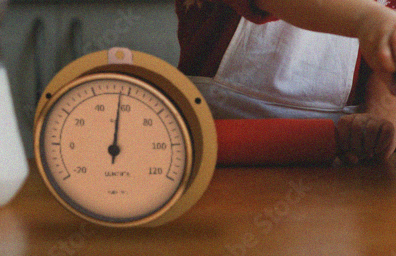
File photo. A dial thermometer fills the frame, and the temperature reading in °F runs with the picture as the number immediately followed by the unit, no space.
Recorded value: 56°F
